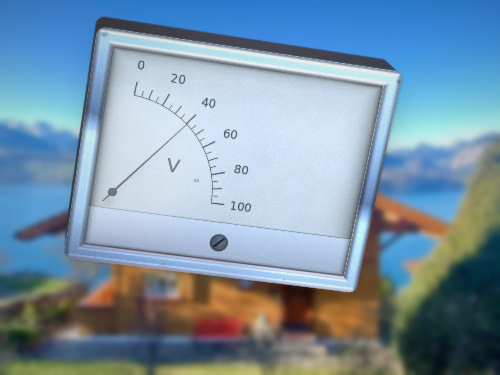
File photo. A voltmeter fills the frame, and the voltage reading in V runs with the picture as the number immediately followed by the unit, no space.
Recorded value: 40V
